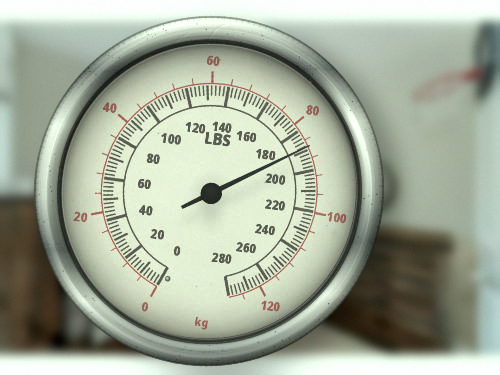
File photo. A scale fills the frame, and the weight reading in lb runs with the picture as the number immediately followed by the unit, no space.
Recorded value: 188lb
